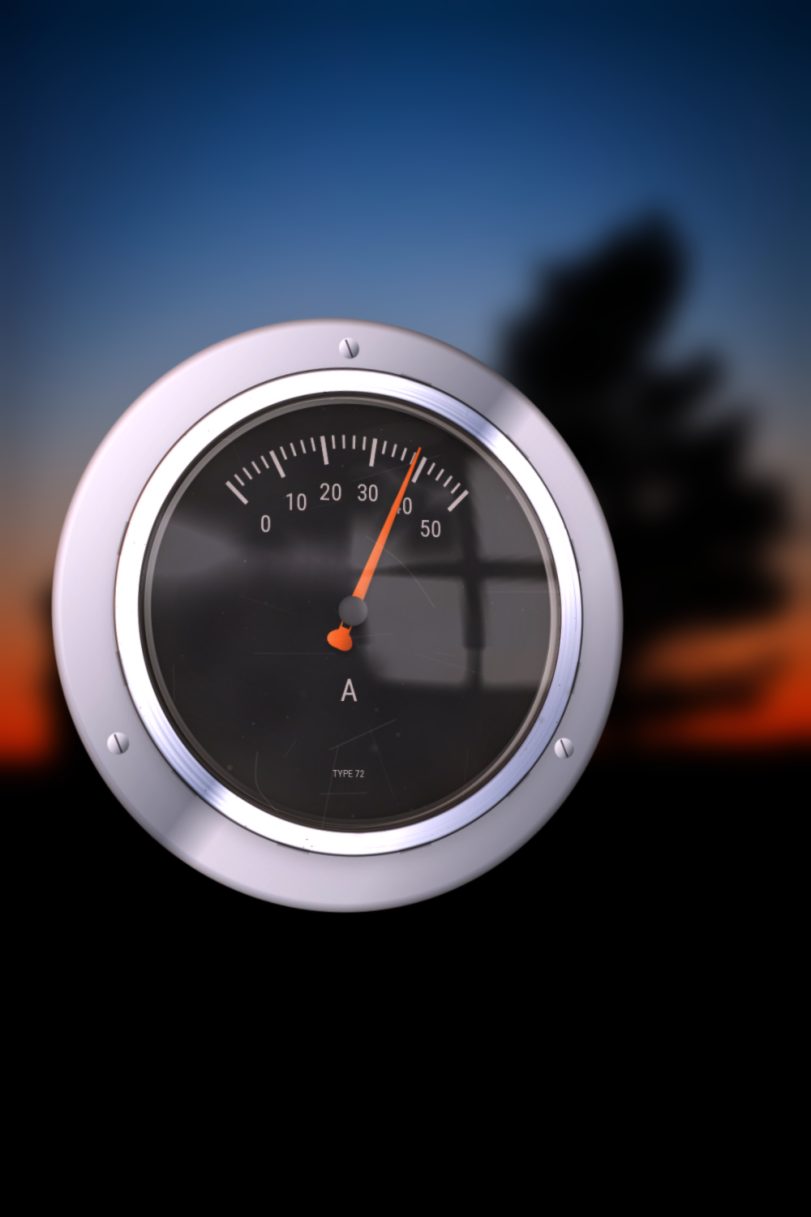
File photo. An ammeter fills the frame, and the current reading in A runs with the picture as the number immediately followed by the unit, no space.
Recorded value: 38A
